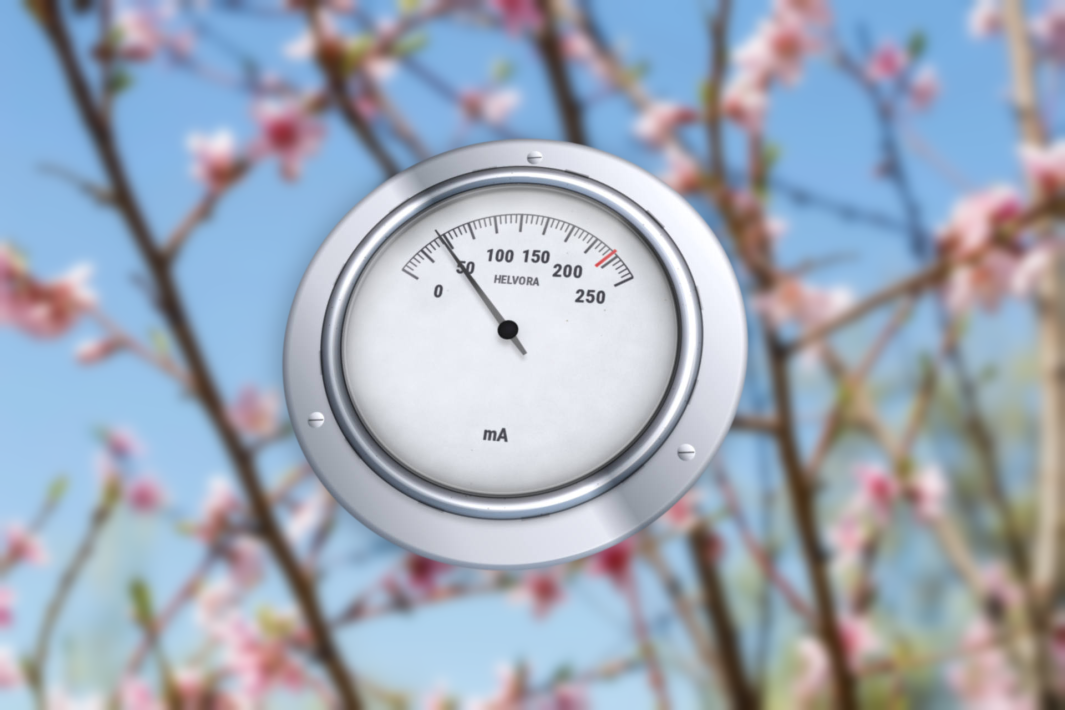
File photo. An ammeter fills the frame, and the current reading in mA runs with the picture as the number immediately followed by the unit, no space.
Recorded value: 45mA
